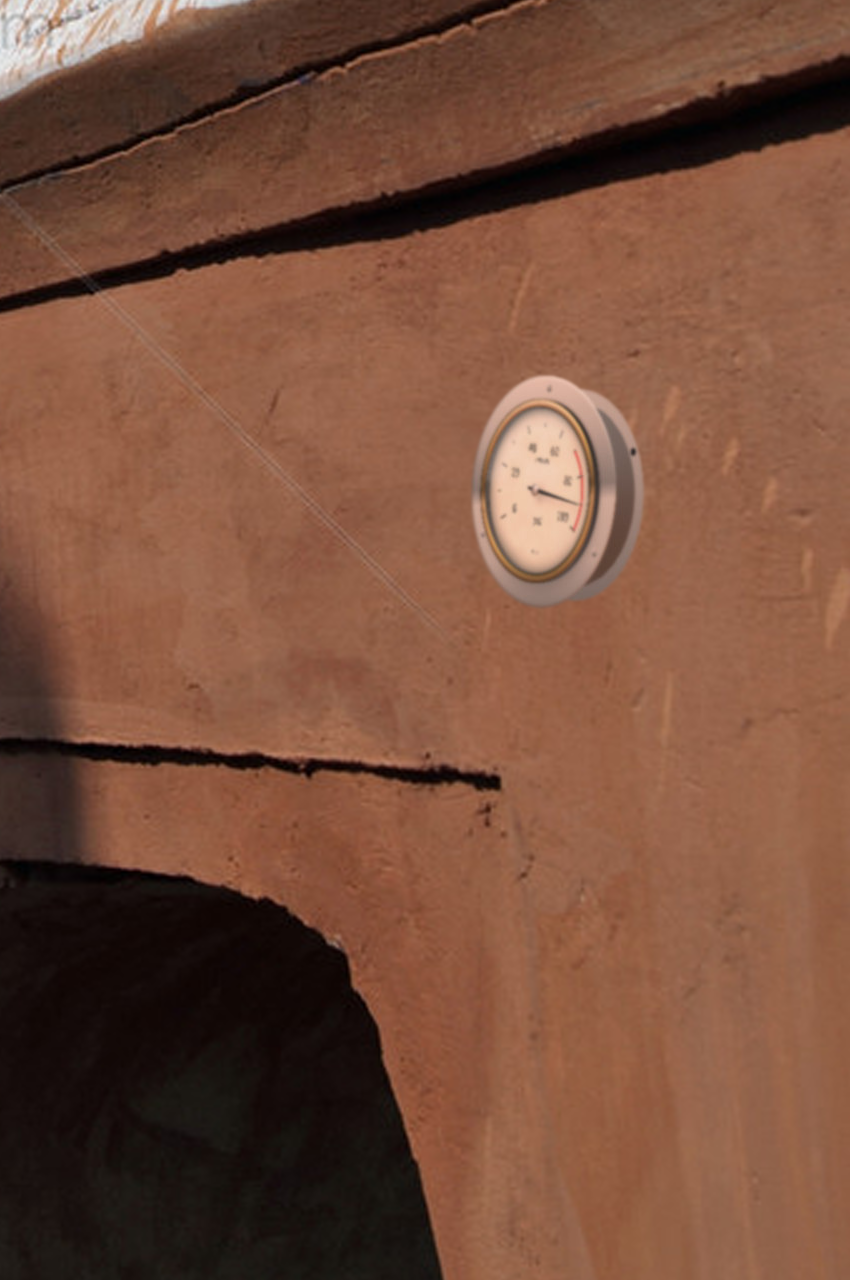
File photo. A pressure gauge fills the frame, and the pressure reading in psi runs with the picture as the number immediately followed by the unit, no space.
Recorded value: 90psi
